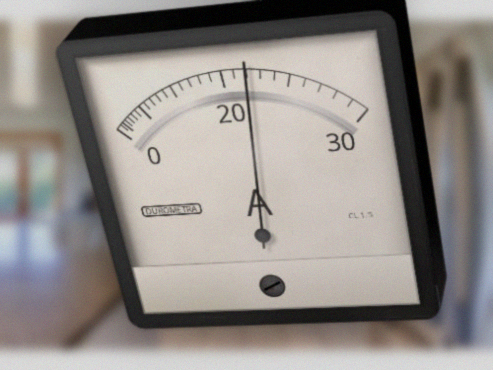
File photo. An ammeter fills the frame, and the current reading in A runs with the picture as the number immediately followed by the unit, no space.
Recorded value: 22A
